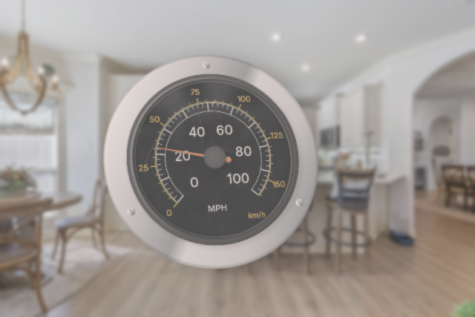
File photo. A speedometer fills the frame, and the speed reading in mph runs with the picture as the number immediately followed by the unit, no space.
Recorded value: 22mph
